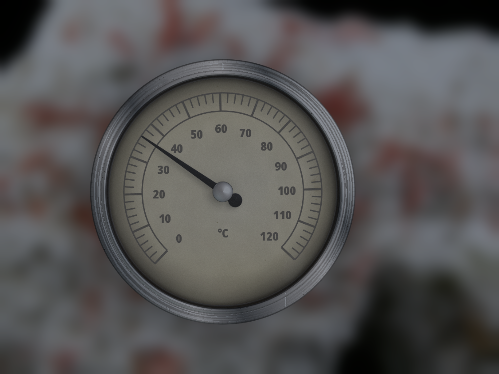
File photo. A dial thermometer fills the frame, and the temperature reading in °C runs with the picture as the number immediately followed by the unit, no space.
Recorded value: 36°C
